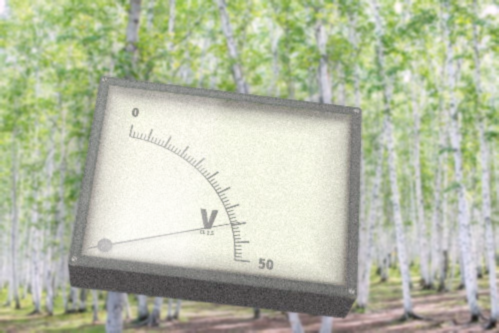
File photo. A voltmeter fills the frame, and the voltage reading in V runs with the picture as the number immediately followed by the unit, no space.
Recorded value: 40V
